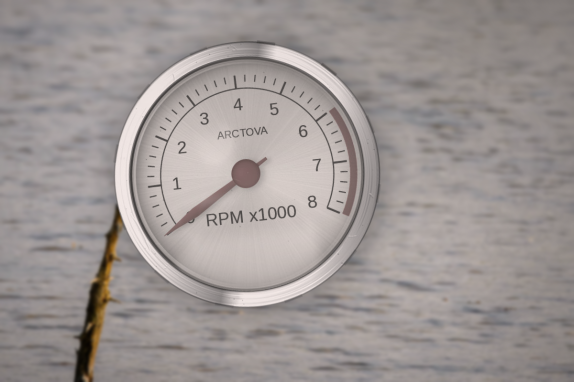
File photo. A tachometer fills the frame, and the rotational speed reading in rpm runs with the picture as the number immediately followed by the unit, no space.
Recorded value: 0rpm
